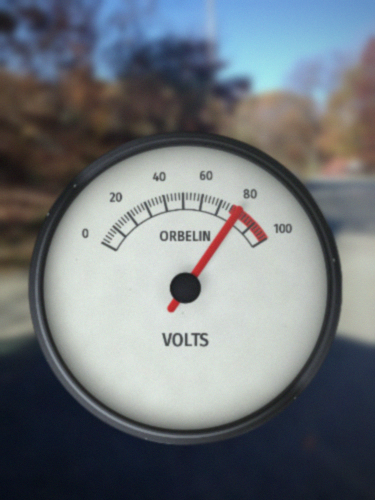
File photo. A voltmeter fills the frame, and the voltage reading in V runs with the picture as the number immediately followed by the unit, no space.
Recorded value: 80V
